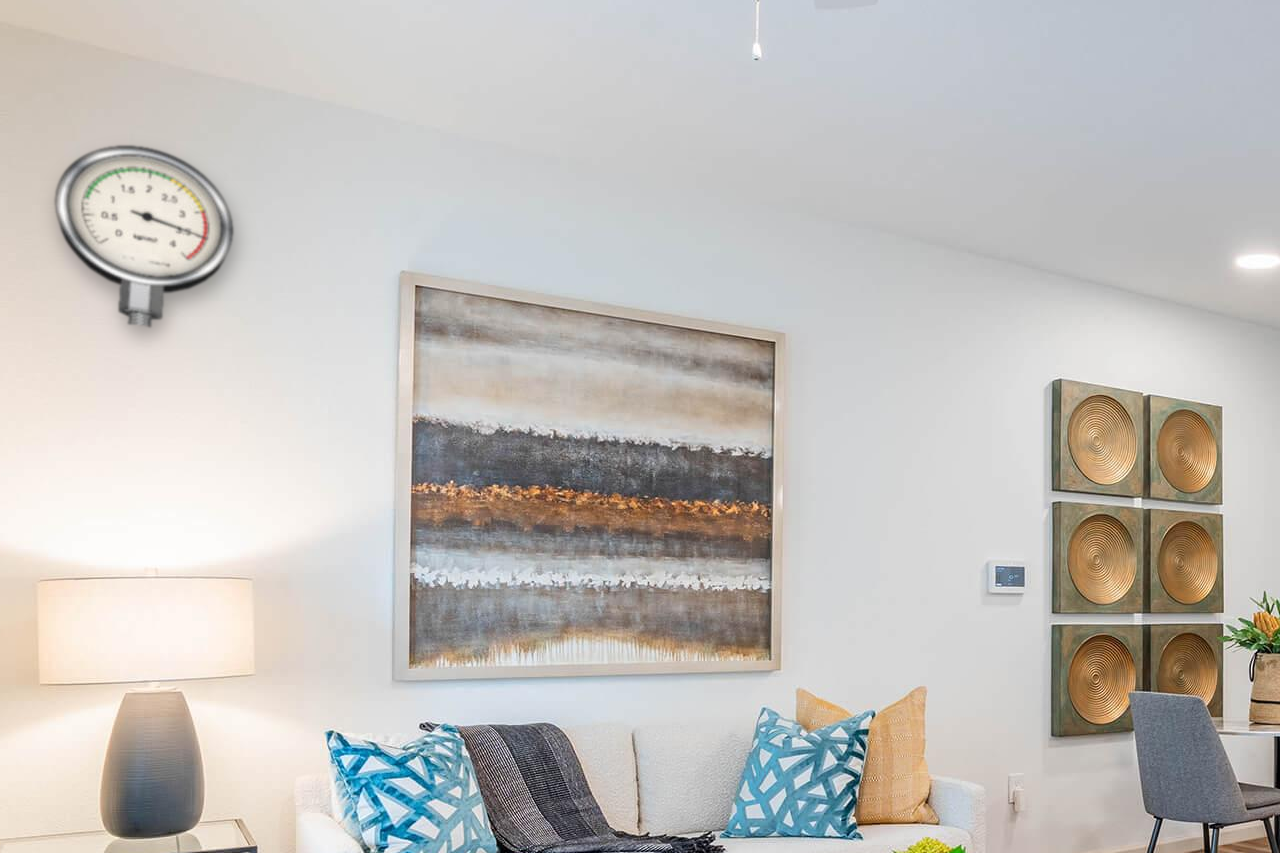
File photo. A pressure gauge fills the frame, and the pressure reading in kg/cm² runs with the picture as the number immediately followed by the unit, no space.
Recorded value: 3.5kg/cm²
